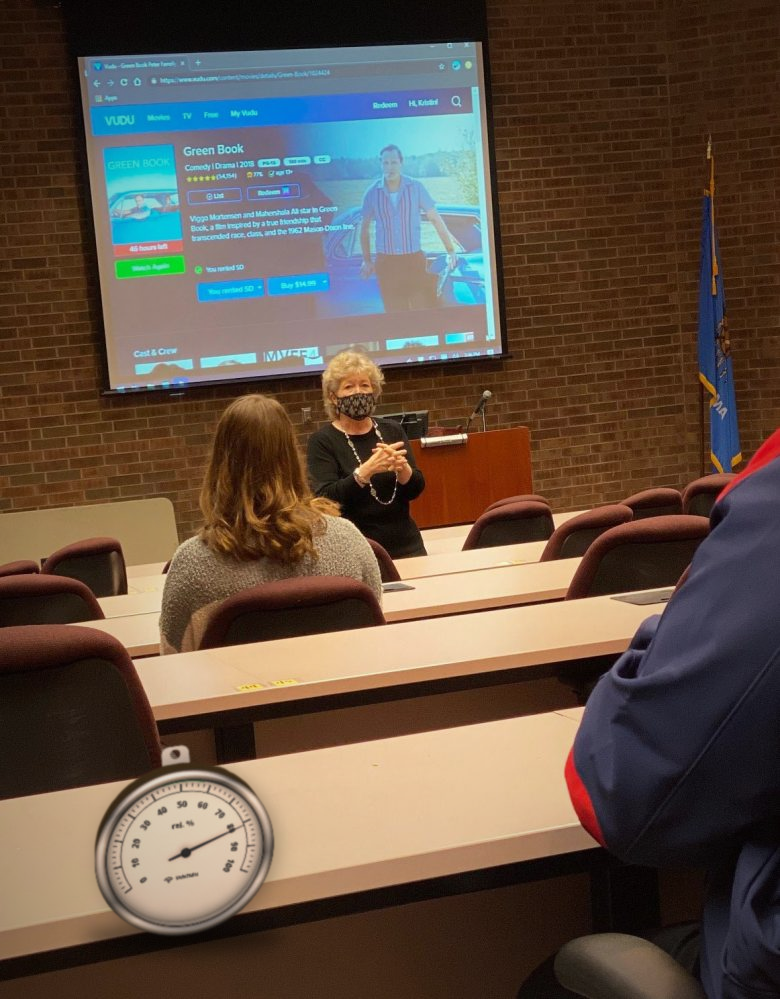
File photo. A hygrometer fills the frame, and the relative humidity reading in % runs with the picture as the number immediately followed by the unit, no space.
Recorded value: 80%
